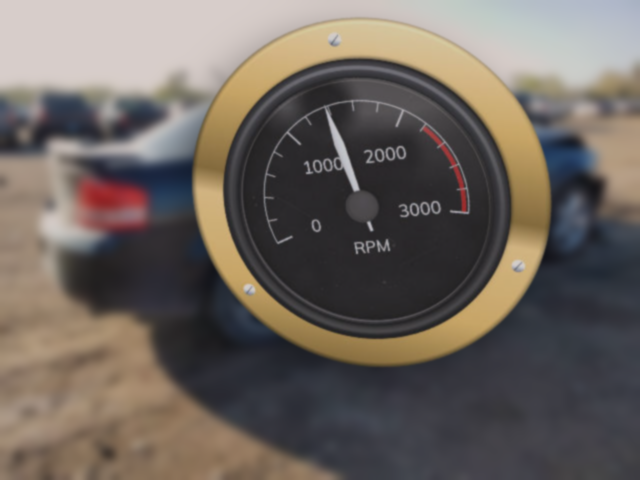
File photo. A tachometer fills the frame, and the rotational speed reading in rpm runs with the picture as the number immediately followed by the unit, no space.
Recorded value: 1400rpm
